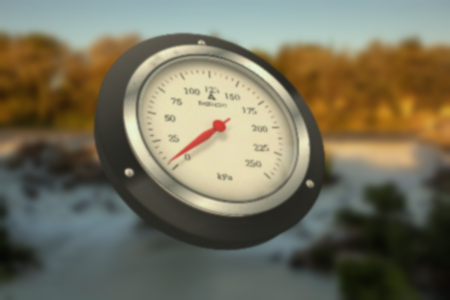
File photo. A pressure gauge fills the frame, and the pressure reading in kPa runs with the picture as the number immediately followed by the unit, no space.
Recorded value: 5kPa
